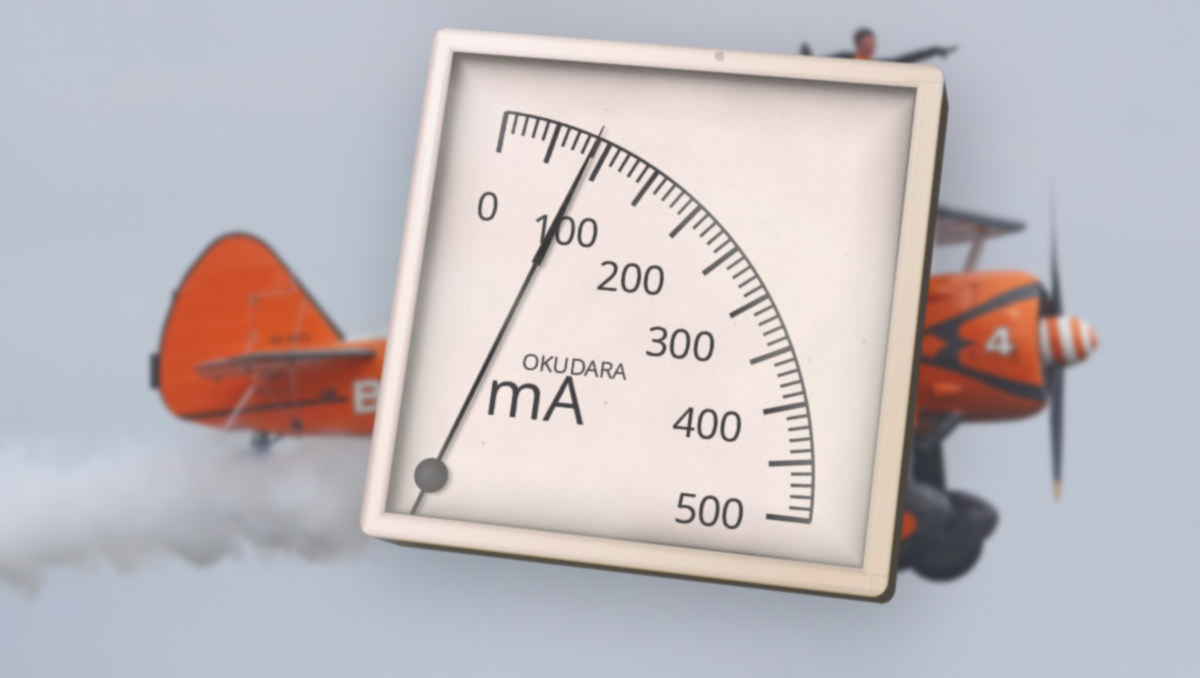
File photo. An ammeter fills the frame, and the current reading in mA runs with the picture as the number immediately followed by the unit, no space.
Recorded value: 90mA
